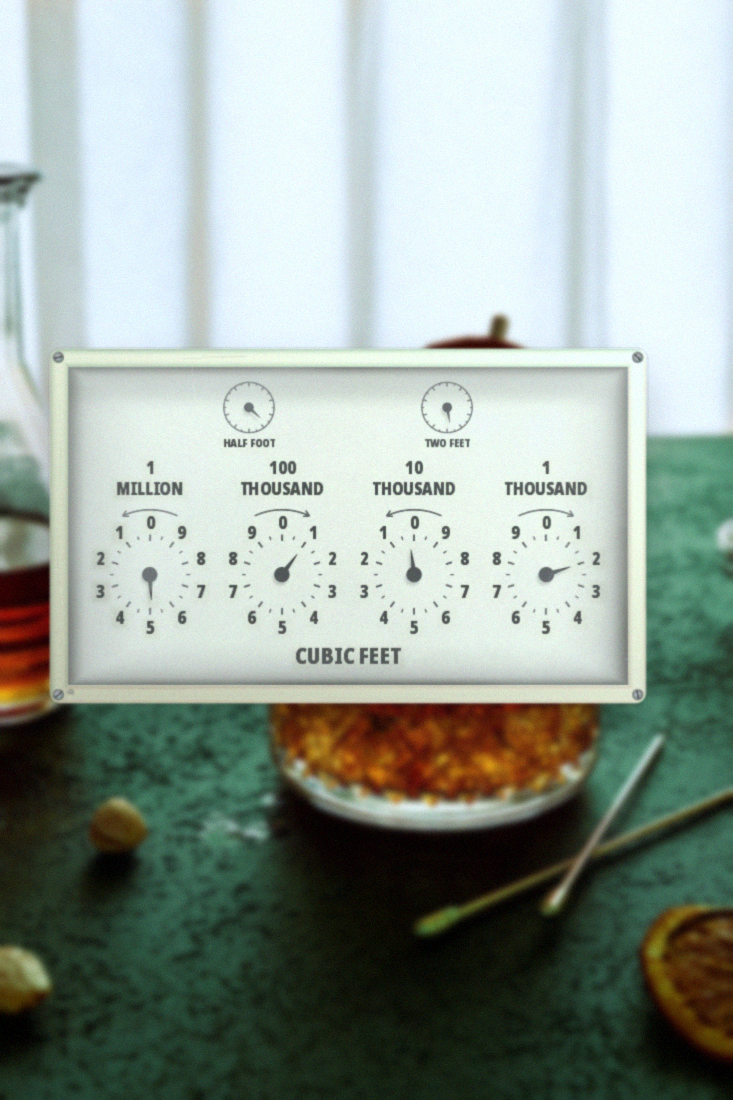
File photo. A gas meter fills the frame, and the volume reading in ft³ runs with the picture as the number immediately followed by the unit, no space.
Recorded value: 510200ft³
